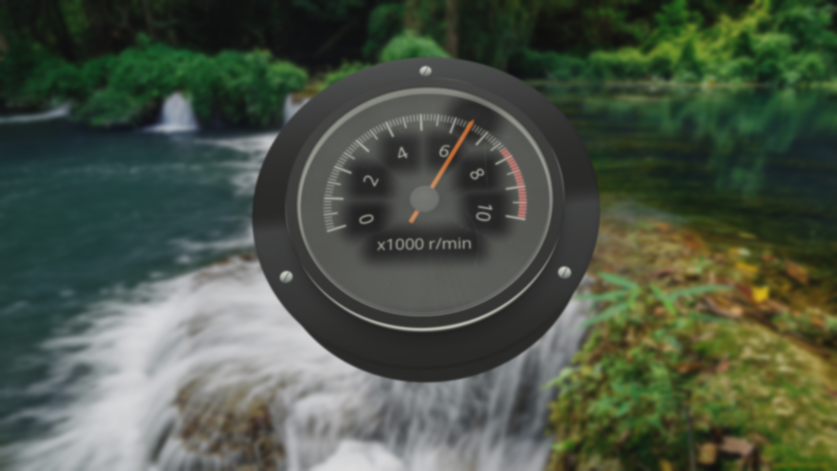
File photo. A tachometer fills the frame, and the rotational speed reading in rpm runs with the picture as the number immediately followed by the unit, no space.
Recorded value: 6500rpm
